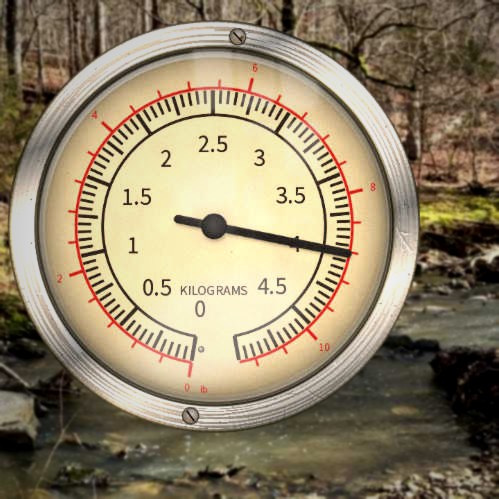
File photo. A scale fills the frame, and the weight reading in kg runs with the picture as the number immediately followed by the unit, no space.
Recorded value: 4kg
